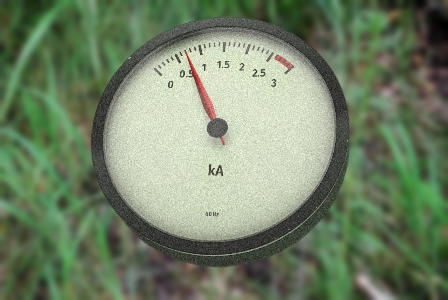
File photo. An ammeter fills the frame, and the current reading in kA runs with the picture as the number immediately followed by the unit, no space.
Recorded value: 0.7kA
